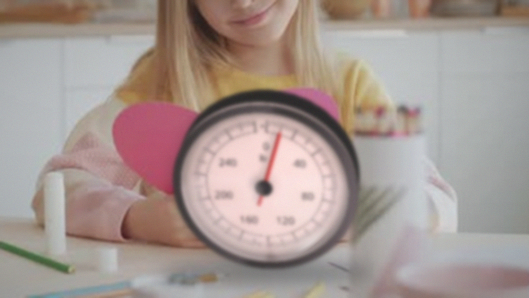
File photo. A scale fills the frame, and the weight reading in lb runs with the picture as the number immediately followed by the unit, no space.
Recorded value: 10lb
